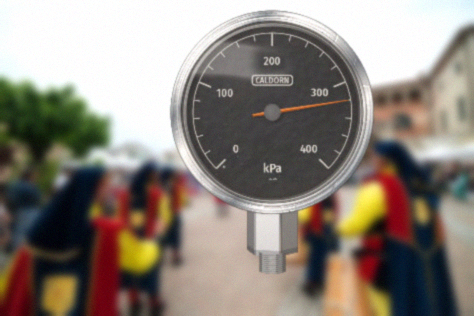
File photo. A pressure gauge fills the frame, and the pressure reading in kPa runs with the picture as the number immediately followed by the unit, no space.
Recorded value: 320kPa
